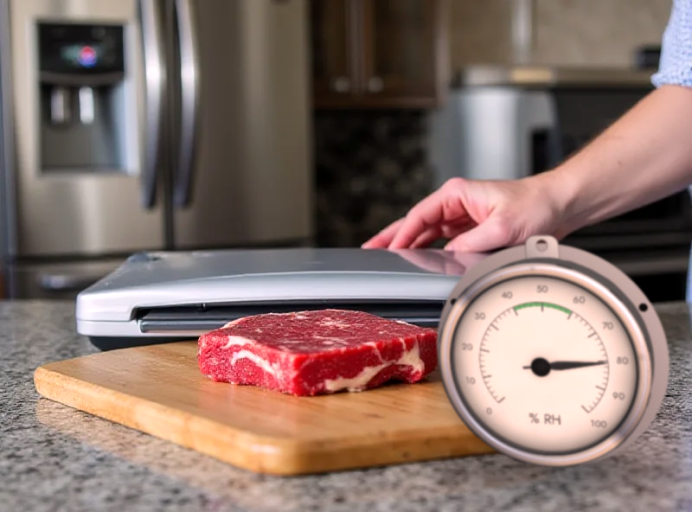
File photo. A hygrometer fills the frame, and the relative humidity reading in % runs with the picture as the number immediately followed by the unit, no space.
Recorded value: 80%
